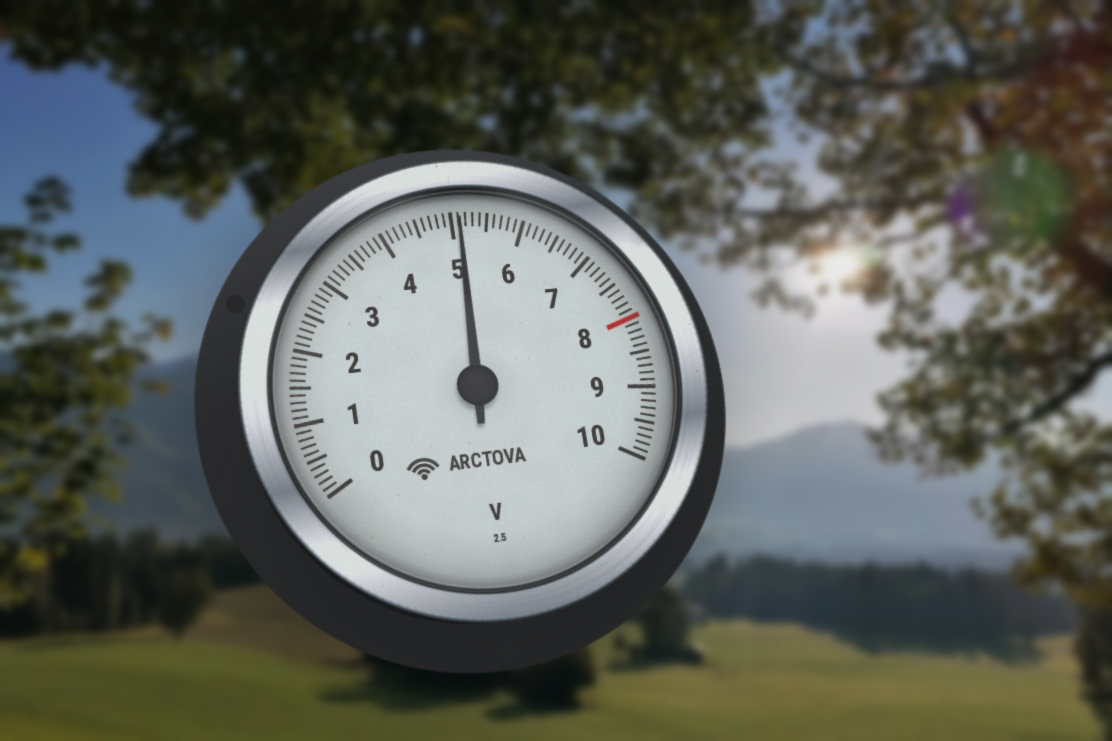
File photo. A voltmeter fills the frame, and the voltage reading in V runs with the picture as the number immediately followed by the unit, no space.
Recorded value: 5.1V
